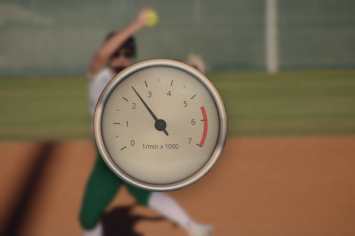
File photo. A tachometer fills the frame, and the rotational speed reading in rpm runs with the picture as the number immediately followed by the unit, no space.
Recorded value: 2500rpm
